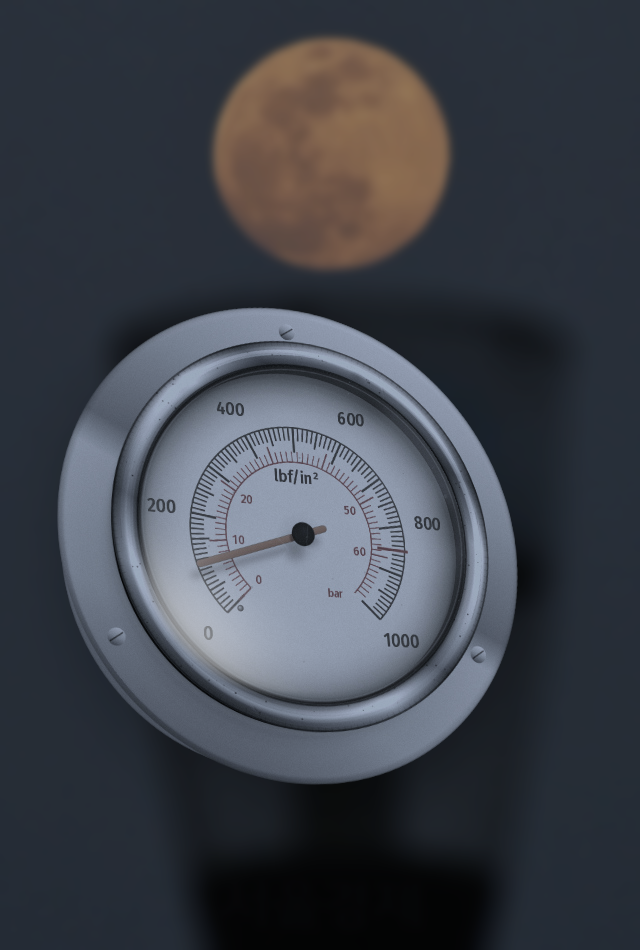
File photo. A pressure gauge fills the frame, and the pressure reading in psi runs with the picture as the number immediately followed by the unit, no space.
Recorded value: 100psi
